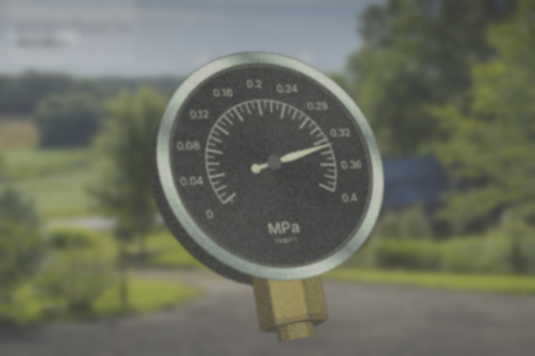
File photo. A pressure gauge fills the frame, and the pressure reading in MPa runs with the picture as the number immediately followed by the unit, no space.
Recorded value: 0.33MPa
